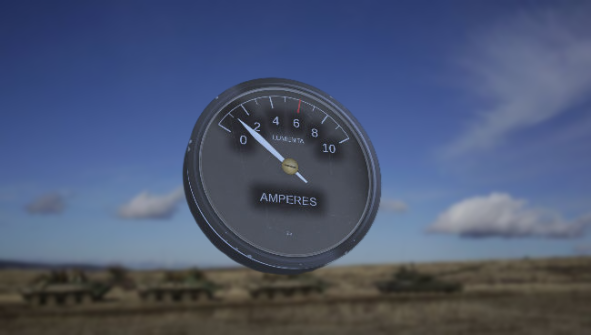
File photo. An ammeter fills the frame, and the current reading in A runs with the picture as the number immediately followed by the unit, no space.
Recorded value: 1A
